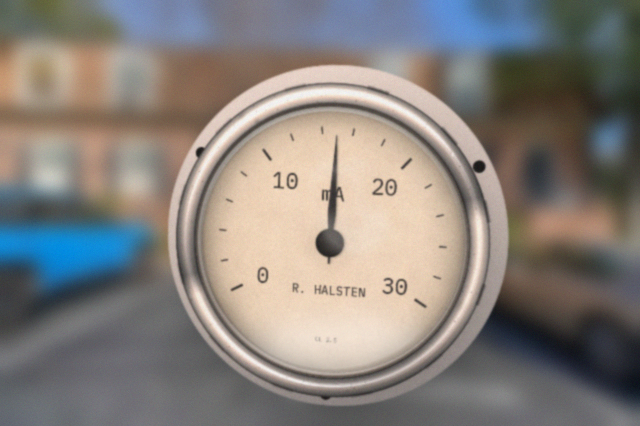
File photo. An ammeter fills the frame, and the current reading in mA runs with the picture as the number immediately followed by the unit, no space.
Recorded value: 15mA
